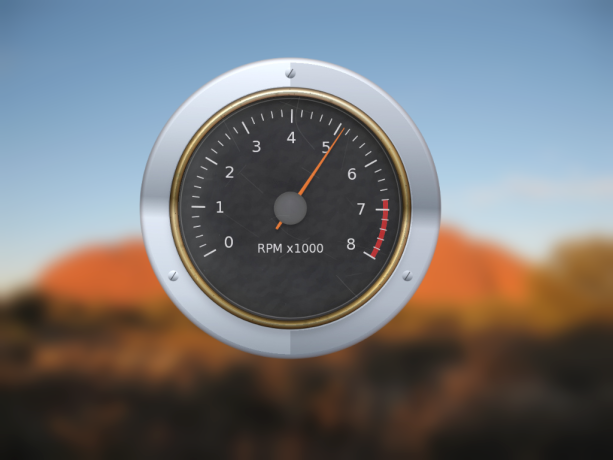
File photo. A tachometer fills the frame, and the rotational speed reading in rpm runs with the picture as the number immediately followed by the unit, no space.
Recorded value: 5100rpm
